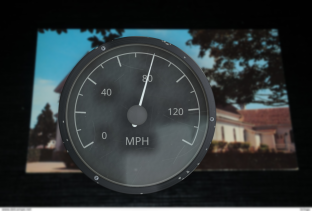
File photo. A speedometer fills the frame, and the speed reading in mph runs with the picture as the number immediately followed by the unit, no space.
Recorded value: 80mph
